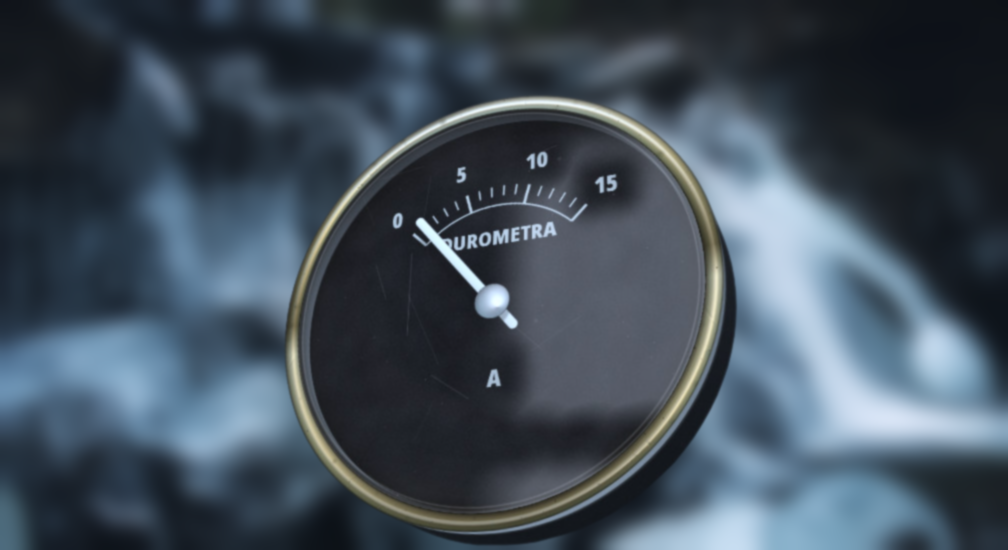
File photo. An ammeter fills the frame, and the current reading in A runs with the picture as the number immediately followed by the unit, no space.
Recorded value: 1A
